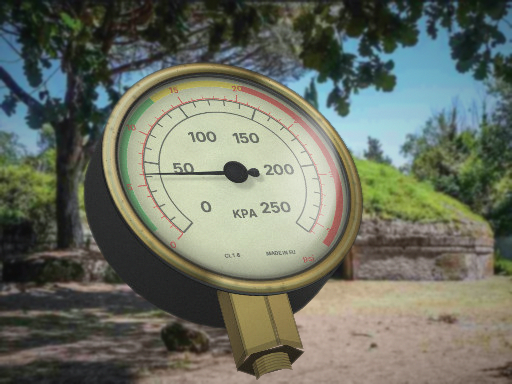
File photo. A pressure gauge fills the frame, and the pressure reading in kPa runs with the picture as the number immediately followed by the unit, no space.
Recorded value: 40kPa
